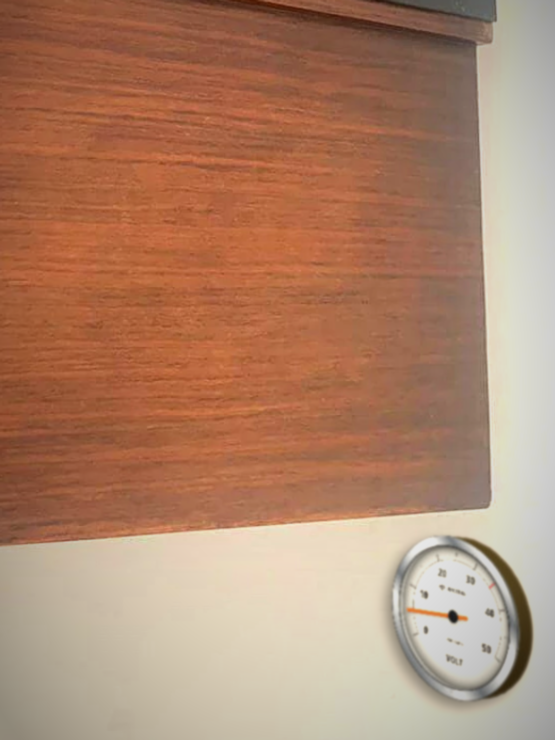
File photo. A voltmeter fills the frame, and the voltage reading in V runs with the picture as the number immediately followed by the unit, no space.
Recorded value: 5V
